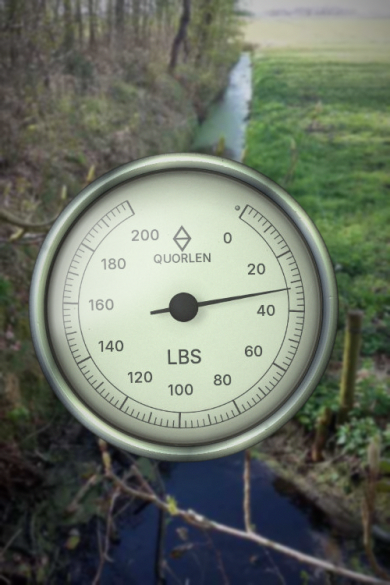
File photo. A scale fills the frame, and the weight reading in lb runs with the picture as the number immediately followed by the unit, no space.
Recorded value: 32lb
